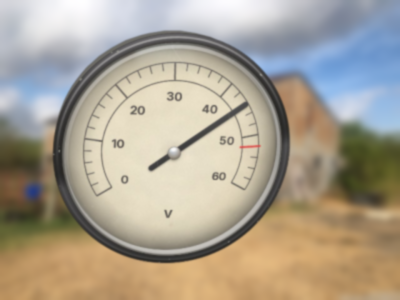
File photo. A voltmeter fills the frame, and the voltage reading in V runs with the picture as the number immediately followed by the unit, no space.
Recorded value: 44V
